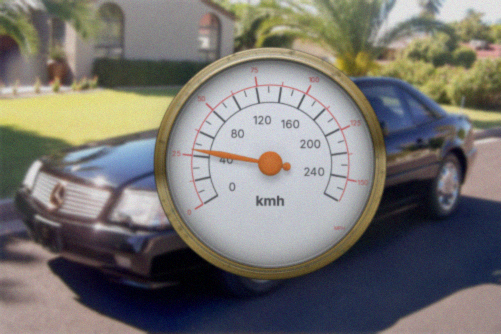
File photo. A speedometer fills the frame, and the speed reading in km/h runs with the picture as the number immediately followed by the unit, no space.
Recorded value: 45km/h
